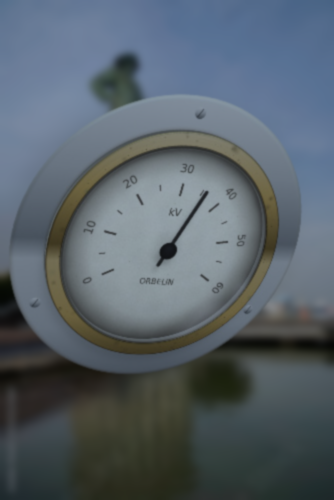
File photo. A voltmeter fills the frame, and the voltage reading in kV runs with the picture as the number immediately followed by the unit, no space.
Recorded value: 35kV
